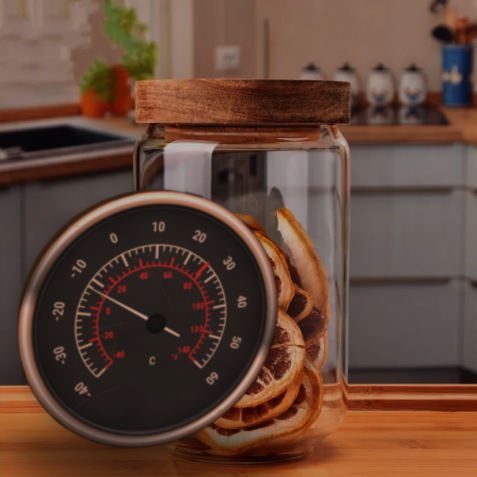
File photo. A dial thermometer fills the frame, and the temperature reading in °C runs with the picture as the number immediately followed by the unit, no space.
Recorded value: -12°C
